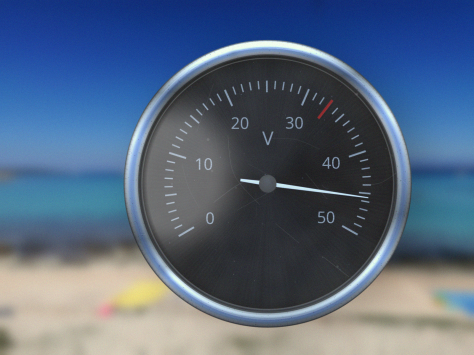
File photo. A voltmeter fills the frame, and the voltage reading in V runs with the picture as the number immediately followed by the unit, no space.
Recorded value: 45.5V
